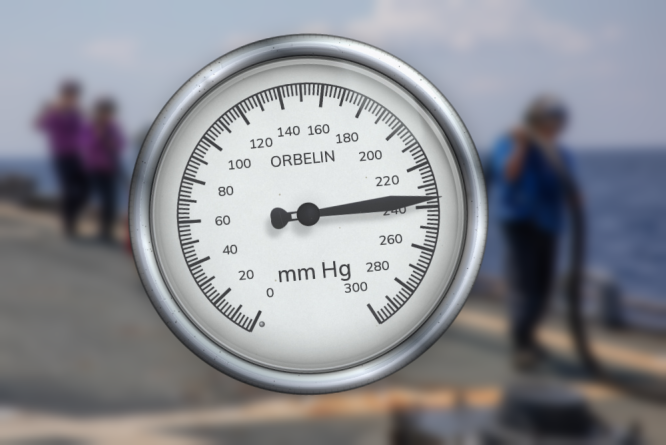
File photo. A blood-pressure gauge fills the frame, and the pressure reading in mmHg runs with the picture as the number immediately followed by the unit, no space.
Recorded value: 236mmHg
